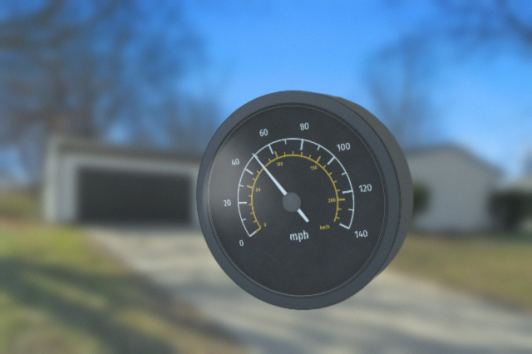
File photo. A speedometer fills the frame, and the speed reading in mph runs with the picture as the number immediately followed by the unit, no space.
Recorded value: 50mph
